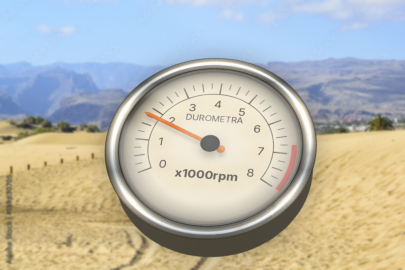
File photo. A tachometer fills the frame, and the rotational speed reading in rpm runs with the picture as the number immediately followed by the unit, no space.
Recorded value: 1750rpm
